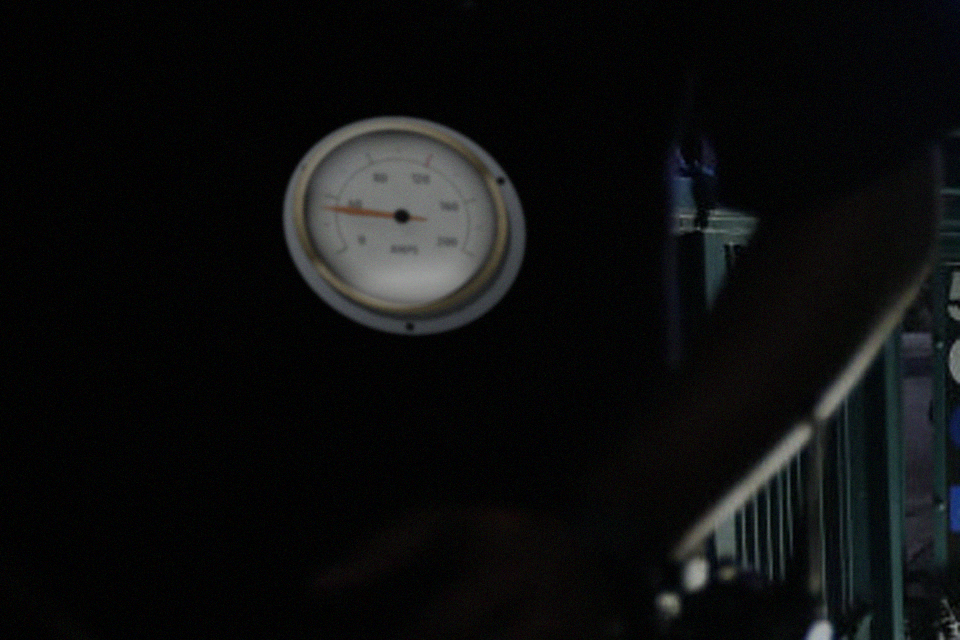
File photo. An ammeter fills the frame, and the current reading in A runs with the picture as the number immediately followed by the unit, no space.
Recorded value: 30A
